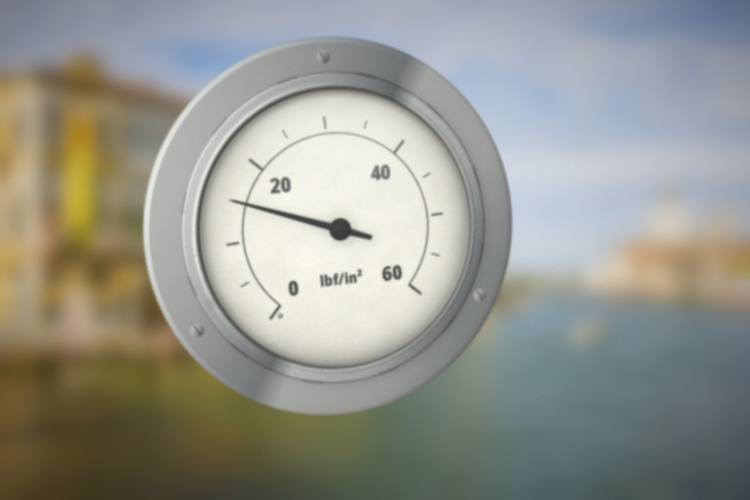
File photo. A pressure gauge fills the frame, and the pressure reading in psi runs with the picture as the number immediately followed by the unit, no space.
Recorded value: 15psi
